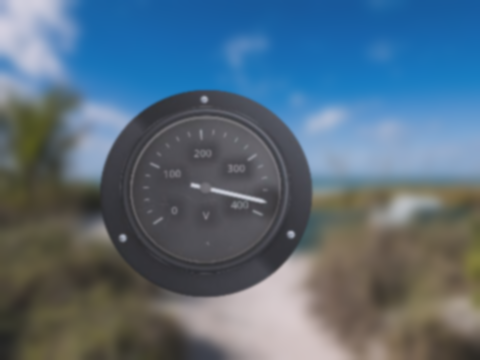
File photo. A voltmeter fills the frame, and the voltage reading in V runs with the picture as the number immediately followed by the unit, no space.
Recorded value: 380V
